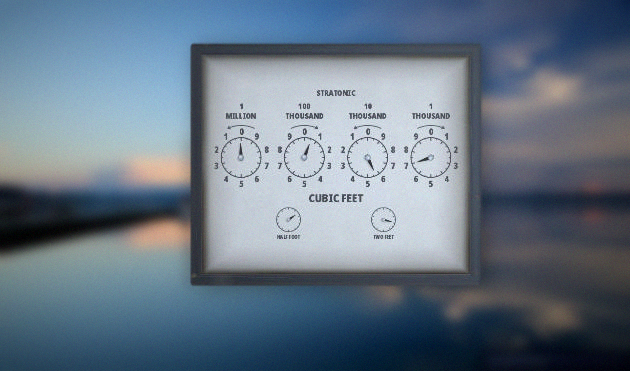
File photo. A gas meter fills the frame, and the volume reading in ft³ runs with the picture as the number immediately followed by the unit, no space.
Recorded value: 5700ft³
